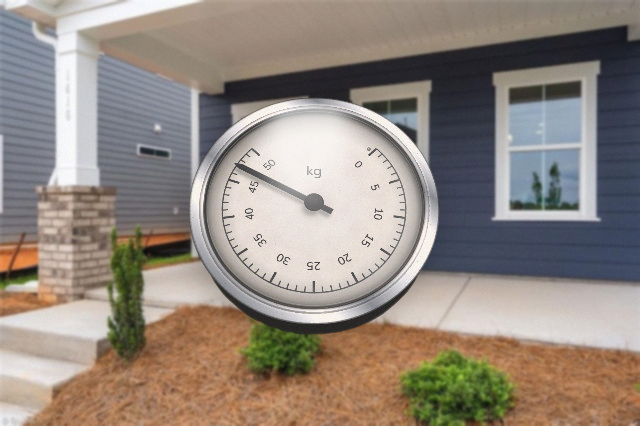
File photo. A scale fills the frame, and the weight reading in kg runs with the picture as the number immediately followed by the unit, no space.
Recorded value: 47kg
